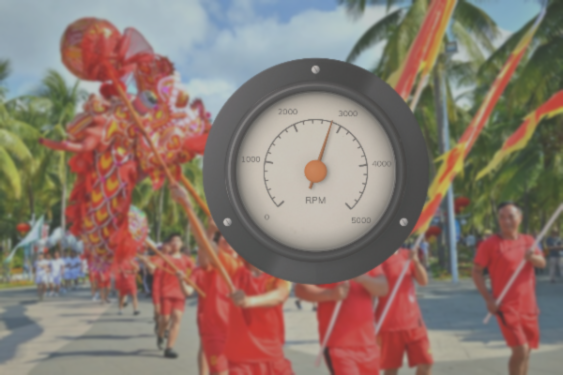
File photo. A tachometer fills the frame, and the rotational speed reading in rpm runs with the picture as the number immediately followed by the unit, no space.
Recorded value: 2800rpm
